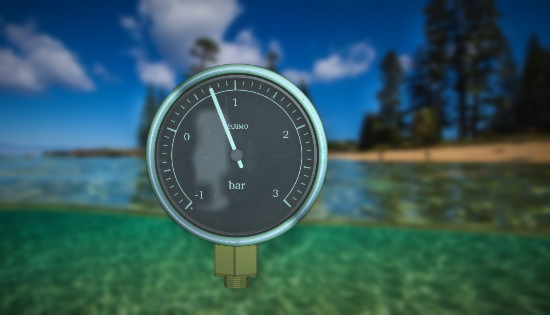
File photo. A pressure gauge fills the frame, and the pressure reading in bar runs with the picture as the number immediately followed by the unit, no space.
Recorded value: 0.7bar
